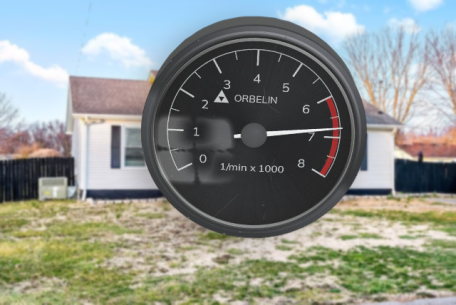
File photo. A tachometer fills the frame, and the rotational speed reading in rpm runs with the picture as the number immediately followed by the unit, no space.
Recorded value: 6750rpm
